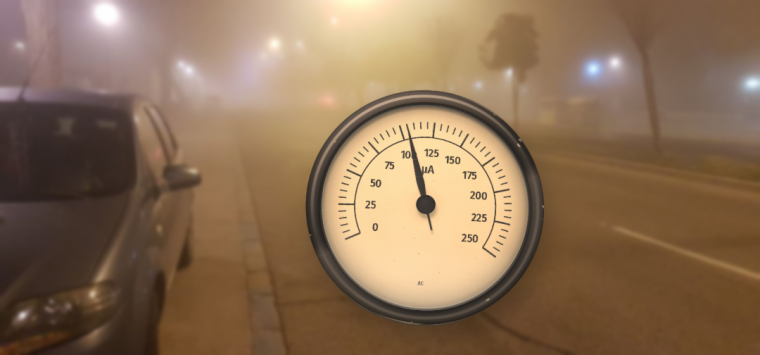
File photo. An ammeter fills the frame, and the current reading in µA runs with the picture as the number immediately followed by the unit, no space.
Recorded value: 105µA
